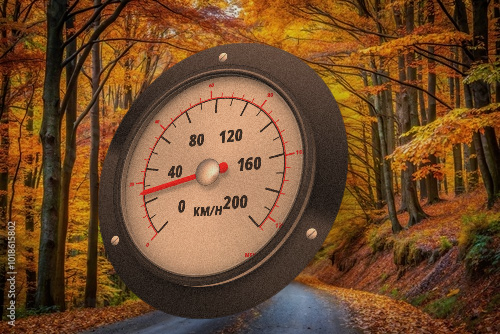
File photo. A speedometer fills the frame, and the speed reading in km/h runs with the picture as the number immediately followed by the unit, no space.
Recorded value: 25km/h
